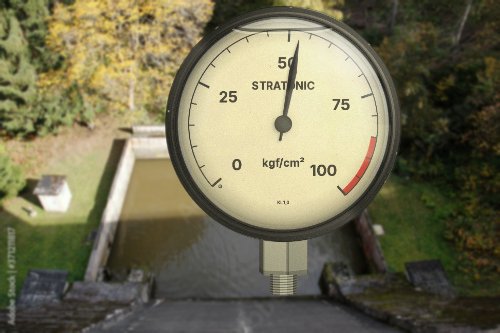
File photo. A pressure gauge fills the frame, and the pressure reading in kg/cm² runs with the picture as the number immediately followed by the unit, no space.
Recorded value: 52.5kg/cm²
